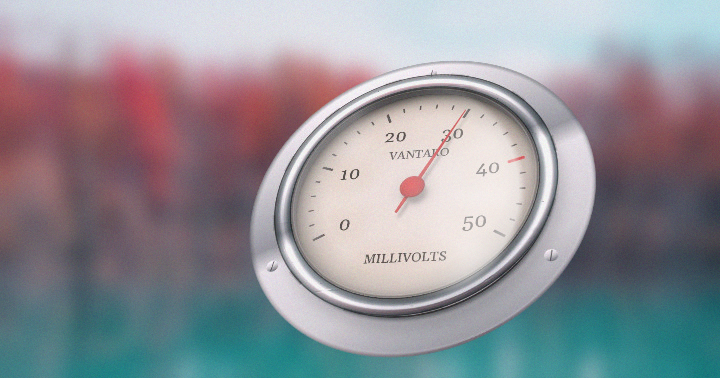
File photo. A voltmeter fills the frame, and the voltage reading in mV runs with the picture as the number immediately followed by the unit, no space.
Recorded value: 30mV
